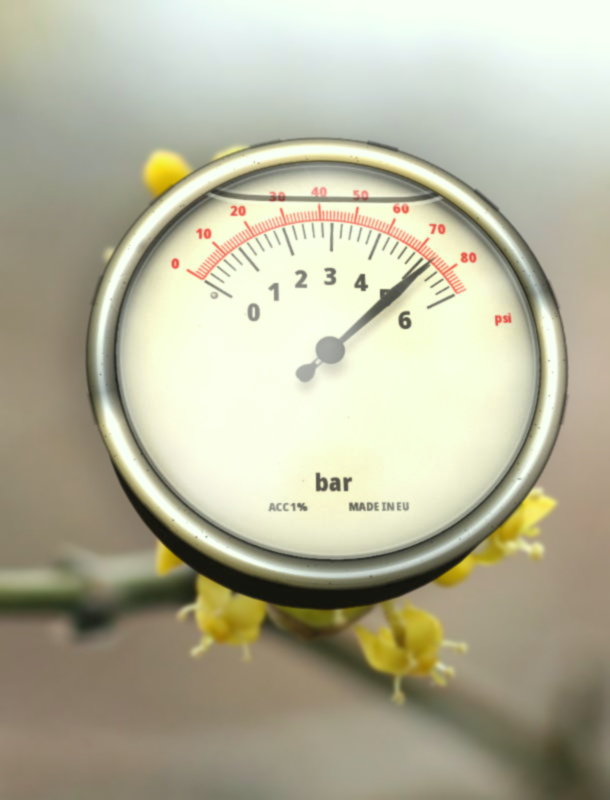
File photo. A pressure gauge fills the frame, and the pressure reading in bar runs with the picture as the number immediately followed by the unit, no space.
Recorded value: 5.2bar
